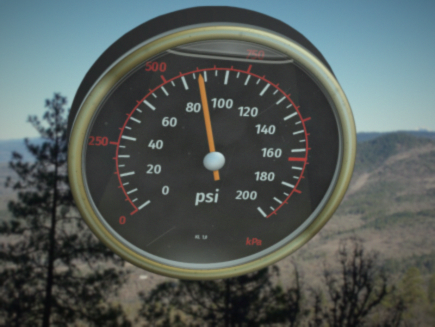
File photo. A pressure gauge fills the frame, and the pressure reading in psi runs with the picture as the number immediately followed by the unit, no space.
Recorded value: 87.5psi
